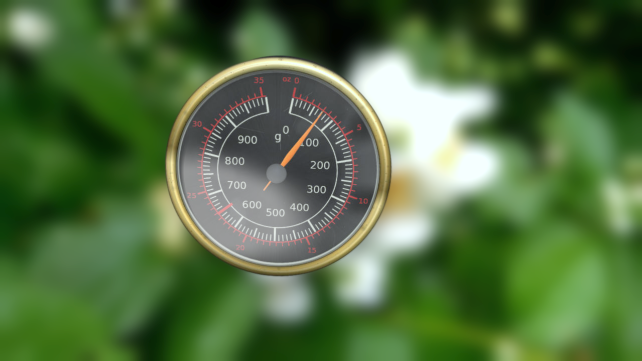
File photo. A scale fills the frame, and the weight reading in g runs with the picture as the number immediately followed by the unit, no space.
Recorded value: 70g
